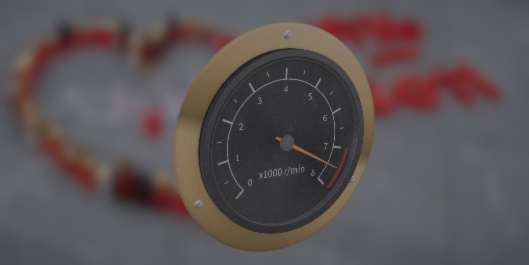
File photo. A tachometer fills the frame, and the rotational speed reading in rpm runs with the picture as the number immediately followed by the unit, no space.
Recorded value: 7500rpm
